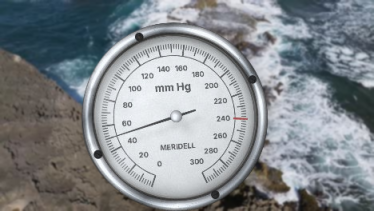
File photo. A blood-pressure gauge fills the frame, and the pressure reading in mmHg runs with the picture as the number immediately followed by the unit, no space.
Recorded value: 50mmHg
